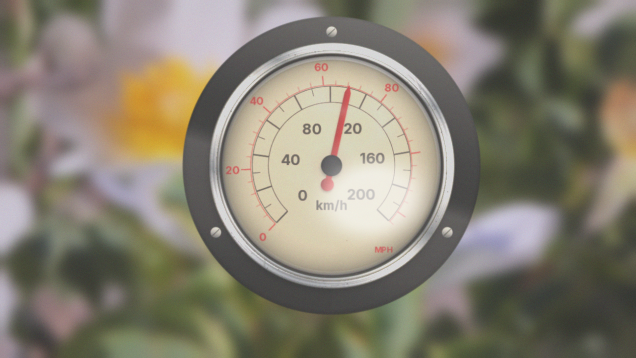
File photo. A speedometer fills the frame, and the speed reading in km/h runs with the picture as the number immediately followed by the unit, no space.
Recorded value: 110km/h
